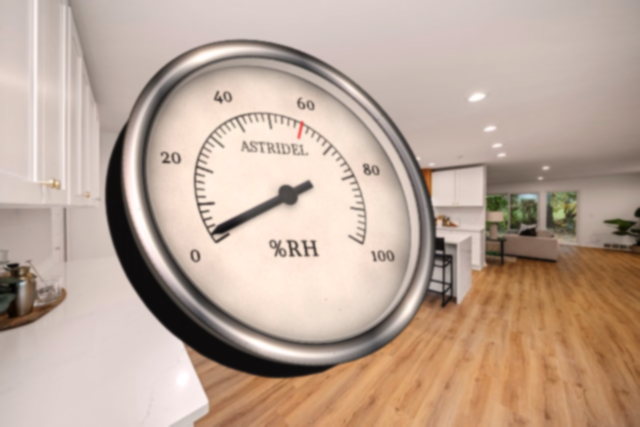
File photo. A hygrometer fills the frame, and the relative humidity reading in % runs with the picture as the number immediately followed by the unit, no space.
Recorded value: 2%
